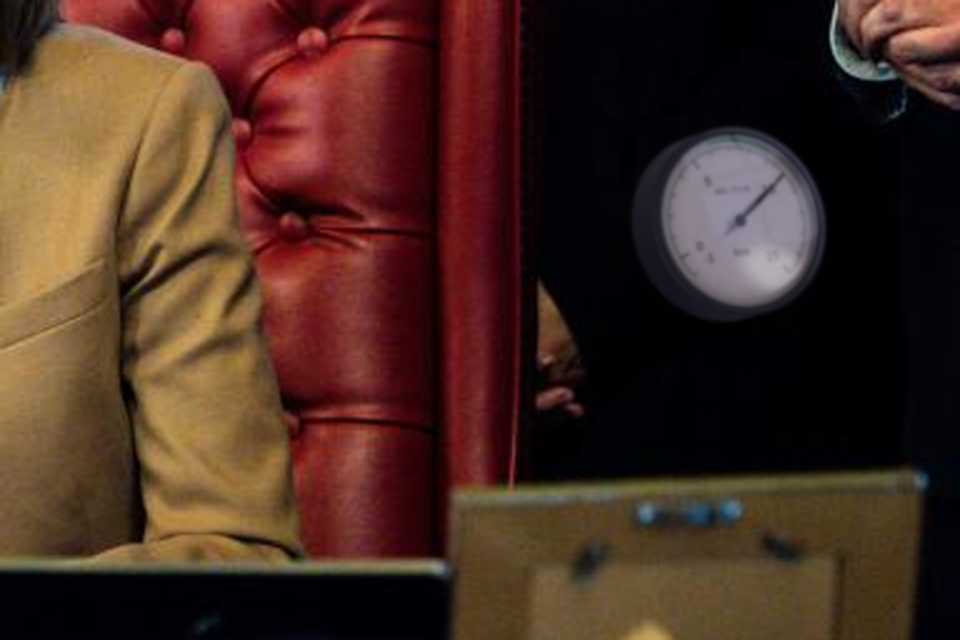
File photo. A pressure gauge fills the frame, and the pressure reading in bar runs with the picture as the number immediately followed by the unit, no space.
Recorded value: 10bar
